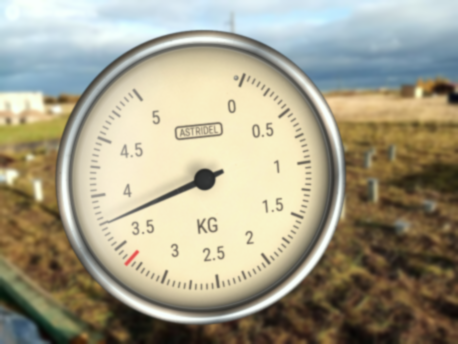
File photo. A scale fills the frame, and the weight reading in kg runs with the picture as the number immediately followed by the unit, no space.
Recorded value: 3.75kg
